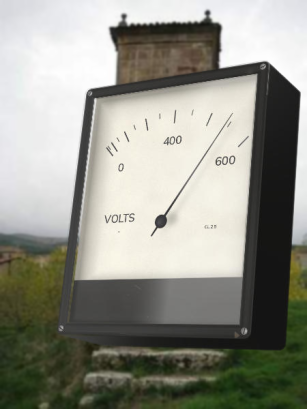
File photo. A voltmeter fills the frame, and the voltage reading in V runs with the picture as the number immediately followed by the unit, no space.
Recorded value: 550V
